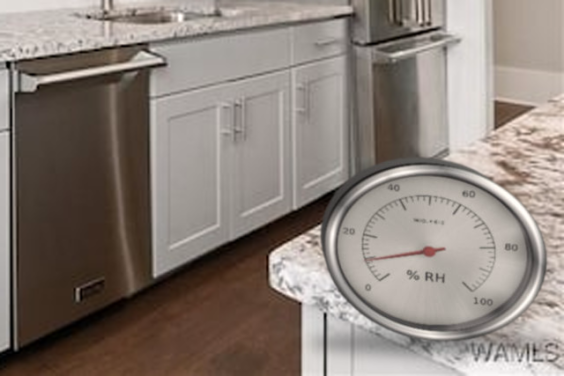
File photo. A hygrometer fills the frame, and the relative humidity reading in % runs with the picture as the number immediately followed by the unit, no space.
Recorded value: 10%
